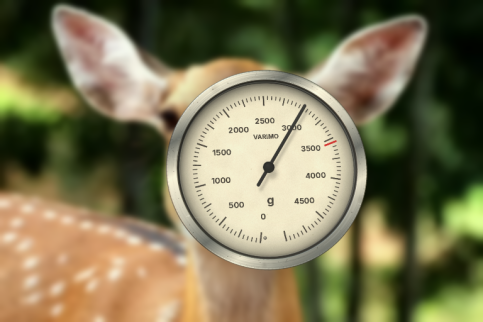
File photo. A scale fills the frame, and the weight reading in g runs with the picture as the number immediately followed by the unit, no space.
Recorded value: 3000g
